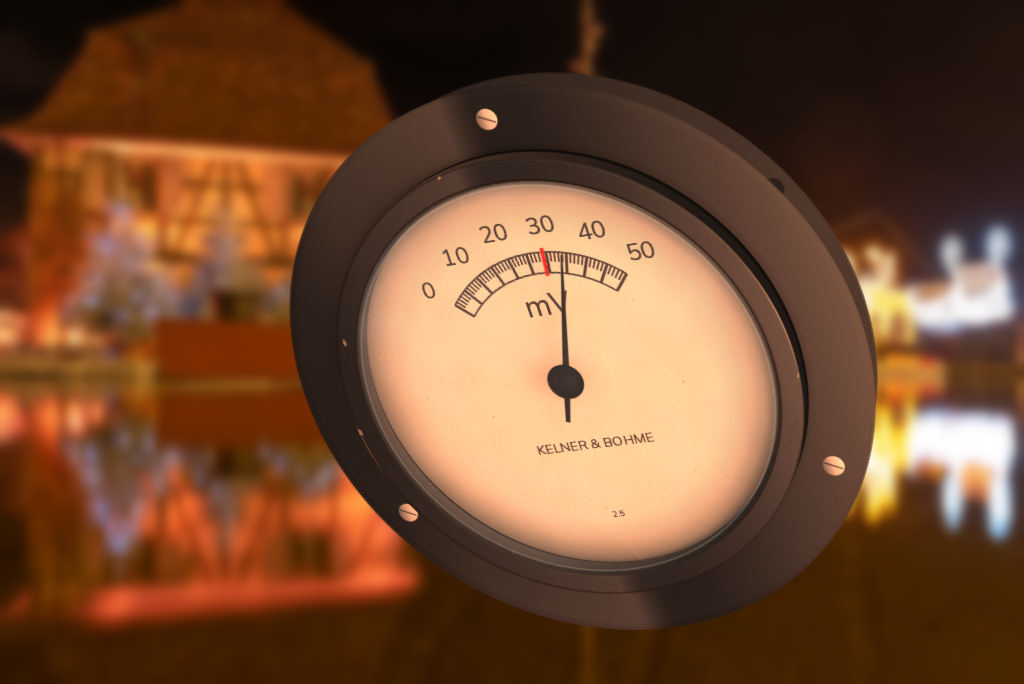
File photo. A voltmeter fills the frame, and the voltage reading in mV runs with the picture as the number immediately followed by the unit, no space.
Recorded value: 35mV
